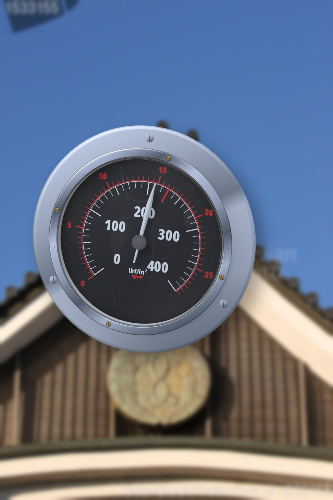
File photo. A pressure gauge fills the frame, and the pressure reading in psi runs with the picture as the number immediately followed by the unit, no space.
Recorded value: 210psi
